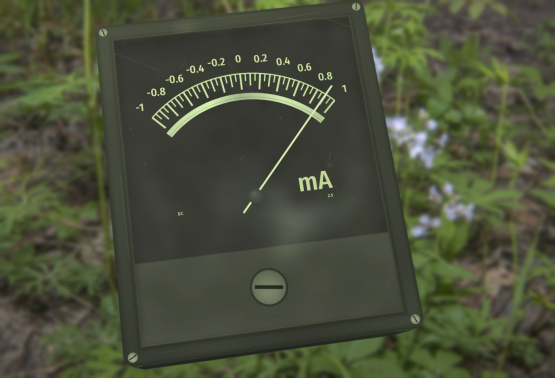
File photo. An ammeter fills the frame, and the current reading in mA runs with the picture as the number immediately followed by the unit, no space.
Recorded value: 0.9mA
